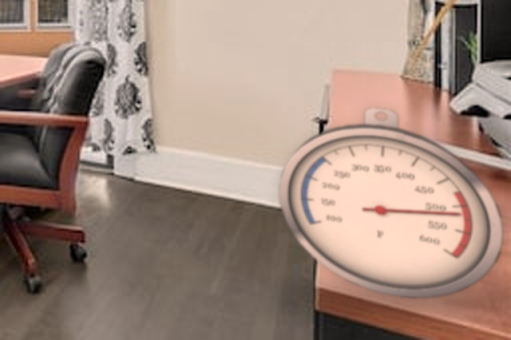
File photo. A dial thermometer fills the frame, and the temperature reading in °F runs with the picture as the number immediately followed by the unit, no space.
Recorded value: 512.5°F
